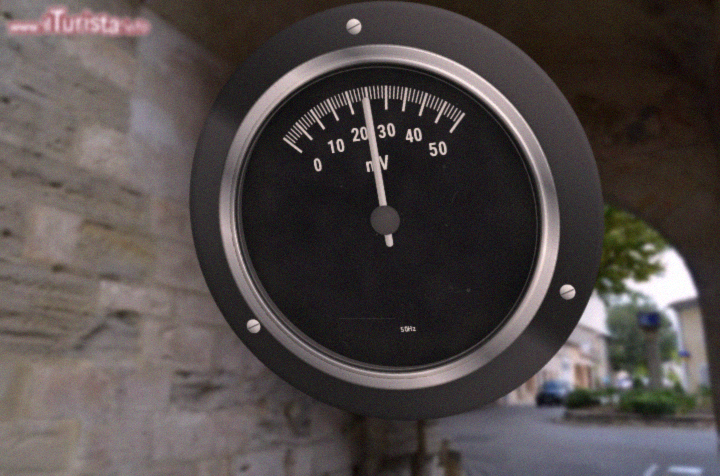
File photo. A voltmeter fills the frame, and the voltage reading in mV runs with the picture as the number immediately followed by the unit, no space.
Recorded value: 25mV
